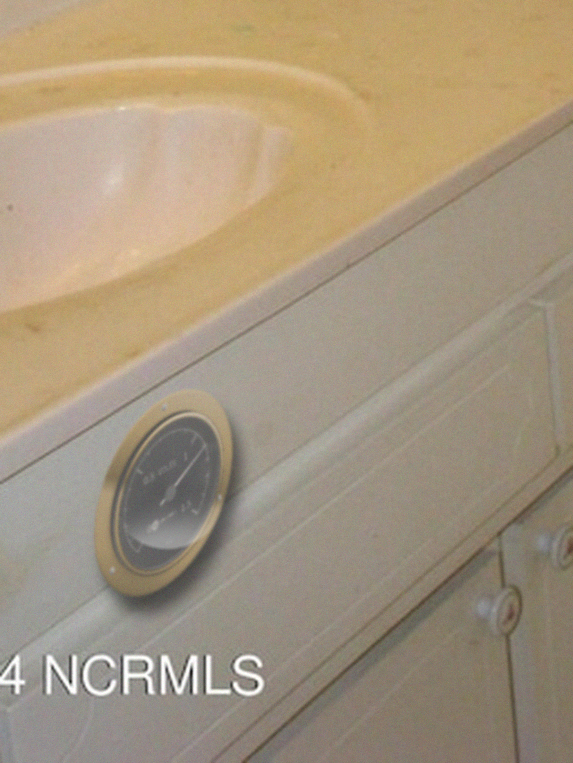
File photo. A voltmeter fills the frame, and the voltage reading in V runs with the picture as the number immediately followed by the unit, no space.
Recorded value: 1.1V
